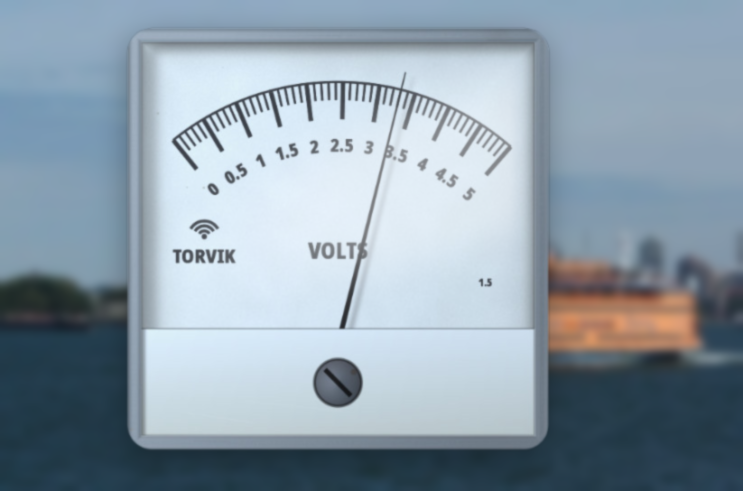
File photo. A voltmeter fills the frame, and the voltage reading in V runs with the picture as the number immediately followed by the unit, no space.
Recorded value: 3.3V
